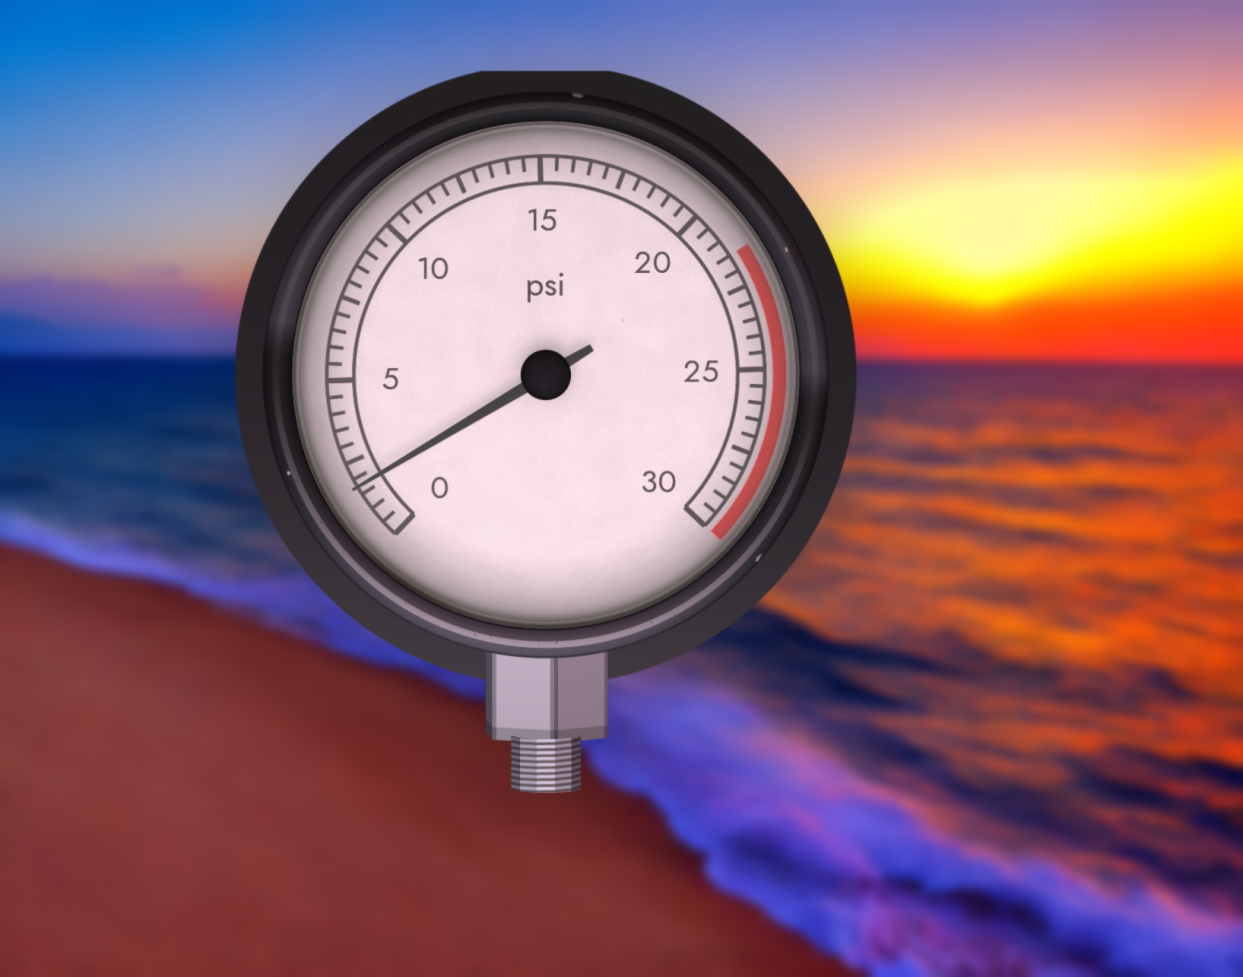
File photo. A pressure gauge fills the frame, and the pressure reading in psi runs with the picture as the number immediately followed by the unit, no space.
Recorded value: 1.75psi
